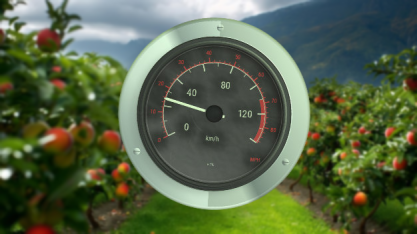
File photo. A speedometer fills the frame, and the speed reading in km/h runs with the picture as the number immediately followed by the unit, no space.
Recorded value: 25km/h
